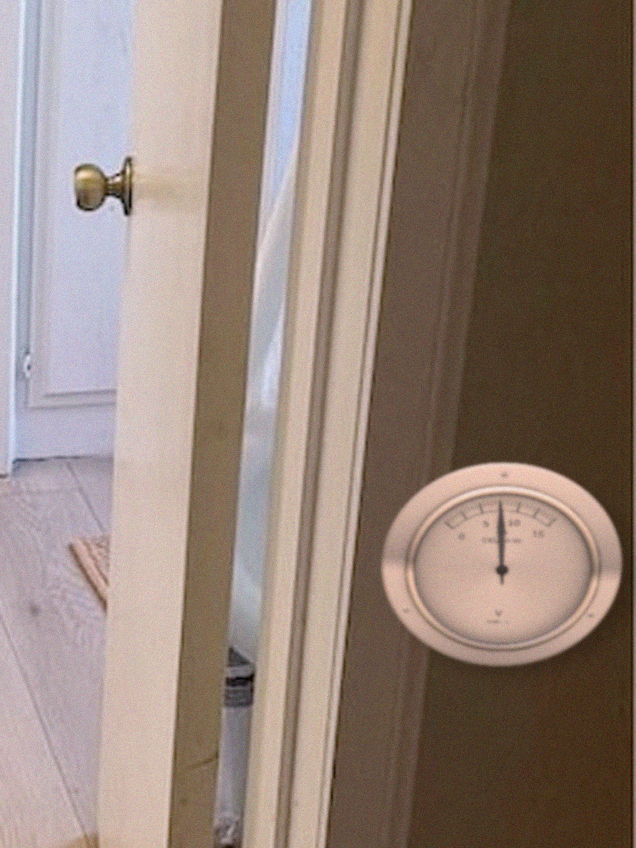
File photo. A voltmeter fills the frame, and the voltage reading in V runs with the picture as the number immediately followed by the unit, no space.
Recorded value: 7.5V
